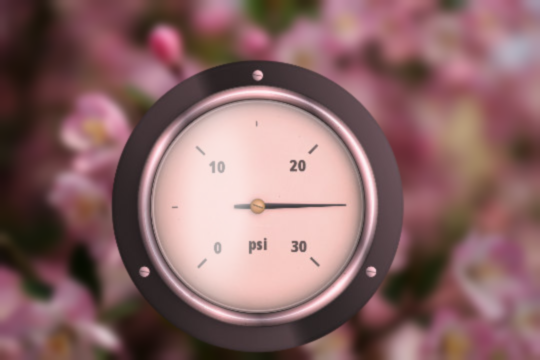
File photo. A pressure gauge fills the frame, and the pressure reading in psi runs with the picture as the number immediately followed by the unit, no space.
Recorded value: 25psi
